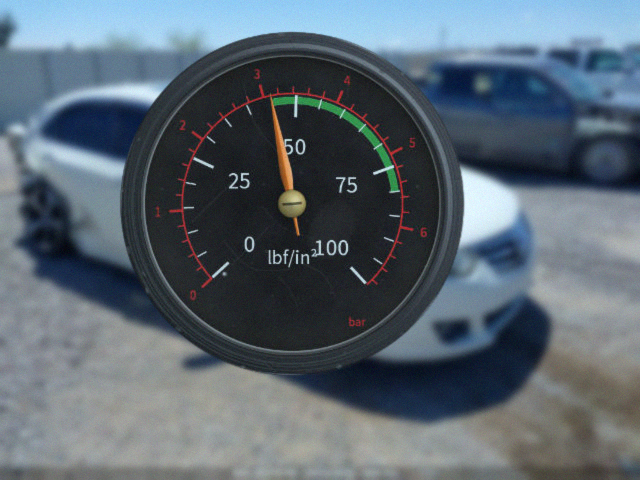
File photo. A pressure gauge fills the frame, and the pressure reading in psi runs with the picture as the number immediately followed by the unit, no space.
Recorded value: 45psi
